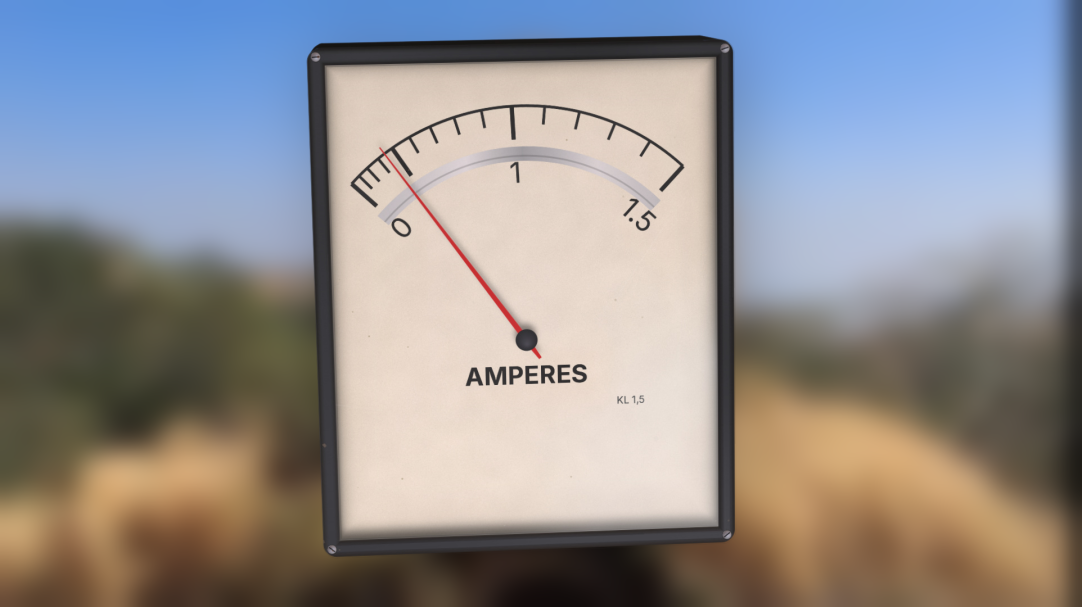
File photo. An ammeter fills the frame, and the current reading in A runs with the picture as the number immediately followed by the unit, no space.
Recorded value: 0.45A
